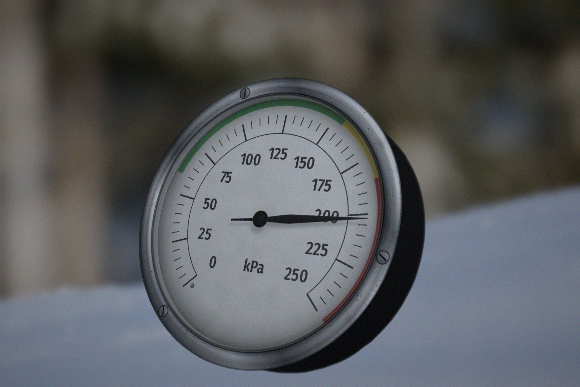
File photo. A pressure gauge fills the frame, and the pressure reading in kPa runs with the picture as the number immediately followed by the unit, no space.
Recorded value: 202.5kPa
